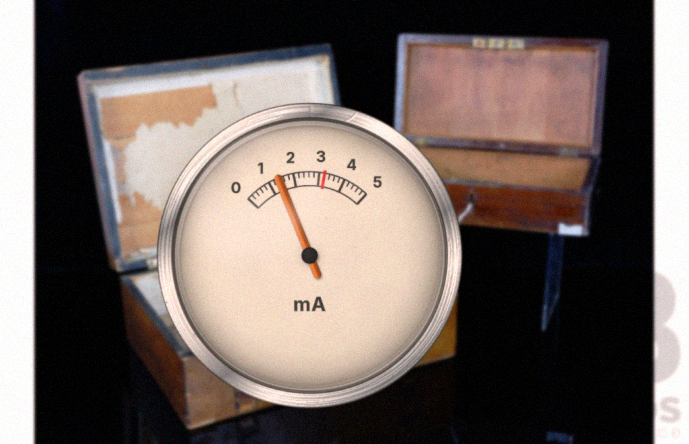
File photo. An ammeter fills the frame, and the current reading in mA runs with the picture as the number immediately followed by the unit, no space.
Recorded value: 1.4mA
